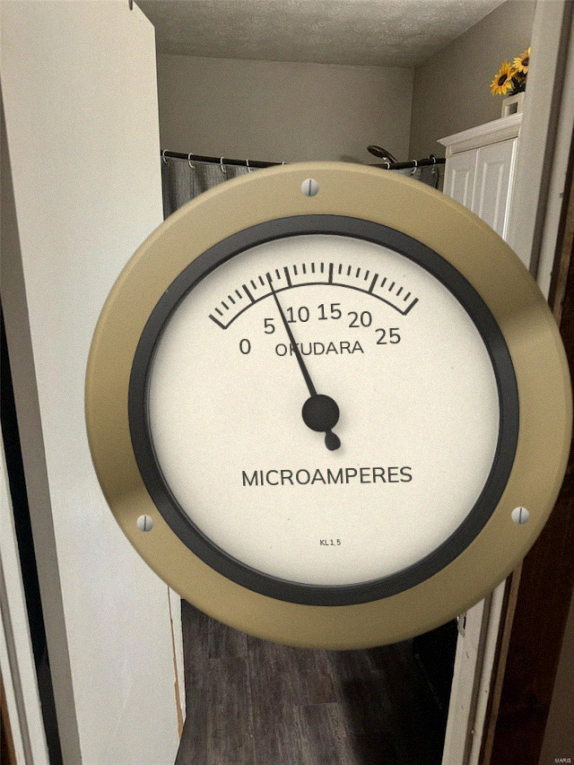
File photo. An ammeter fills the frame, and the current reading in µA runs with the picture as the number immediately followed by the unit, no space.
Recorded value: 8µA
